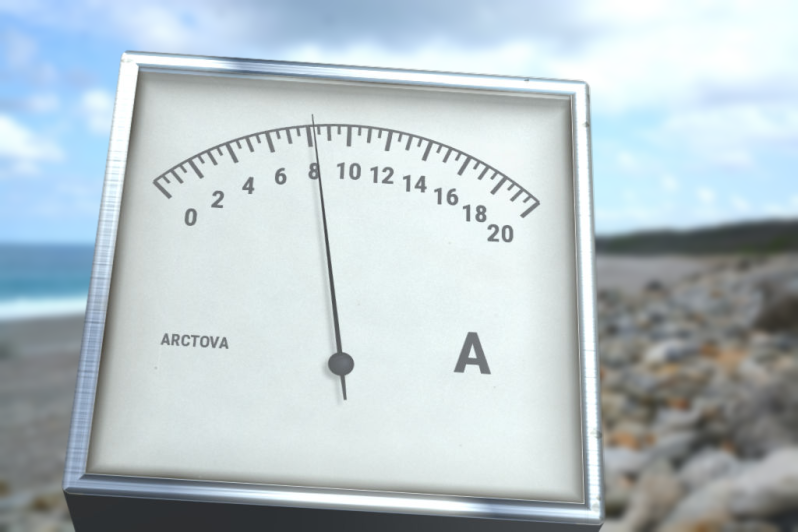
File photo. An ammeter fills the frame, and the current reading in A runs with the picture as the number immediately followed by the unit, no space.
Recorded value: 8.25A
